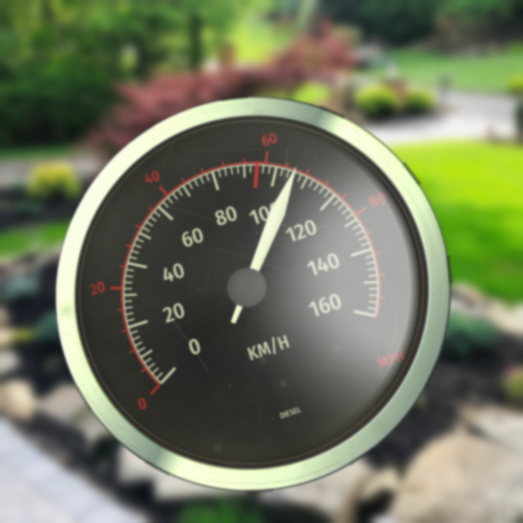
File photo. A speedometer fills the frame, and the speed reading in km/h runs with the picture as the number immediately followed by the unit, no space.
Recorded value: 106km/h
